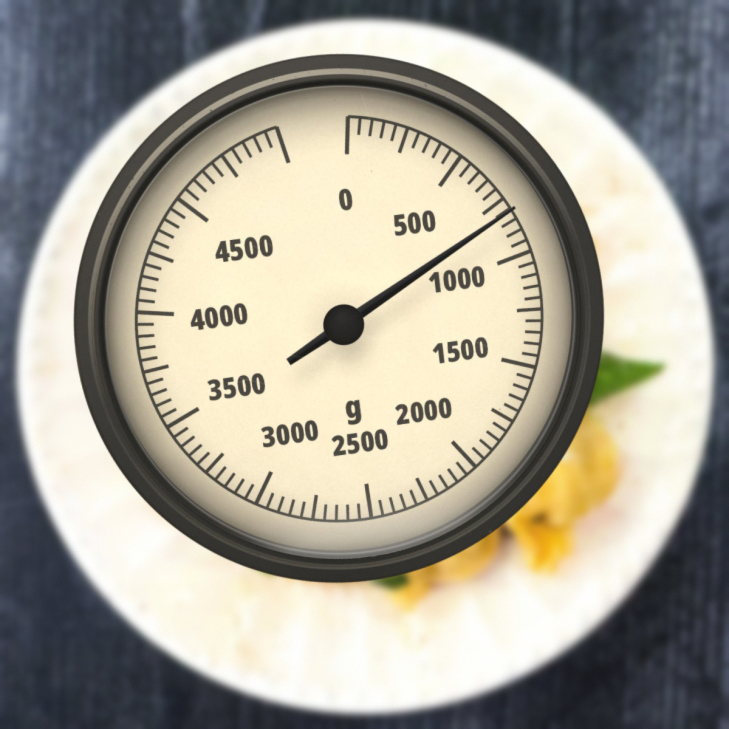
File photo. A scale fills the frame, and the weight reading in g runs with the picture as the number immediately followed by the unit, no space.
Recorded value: 800g
